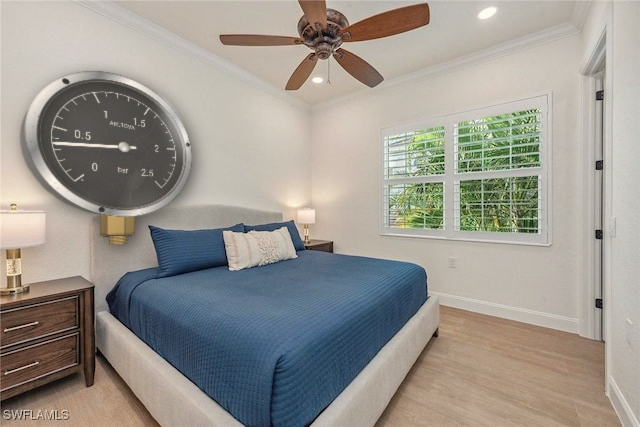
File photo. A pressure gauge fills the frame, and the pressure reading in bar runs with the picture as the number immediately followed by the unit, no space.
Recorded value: 0.35bar
